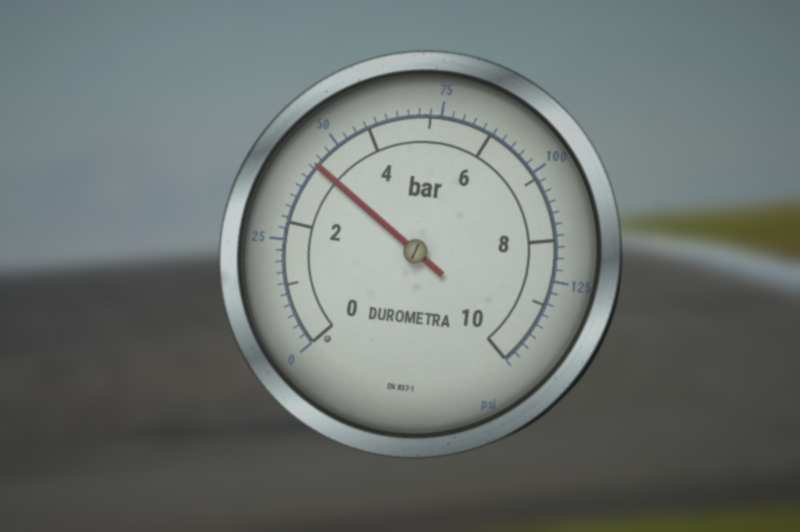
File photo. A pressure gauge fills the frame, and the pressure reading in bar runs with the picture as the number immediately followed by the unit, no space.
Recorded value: 3bar
